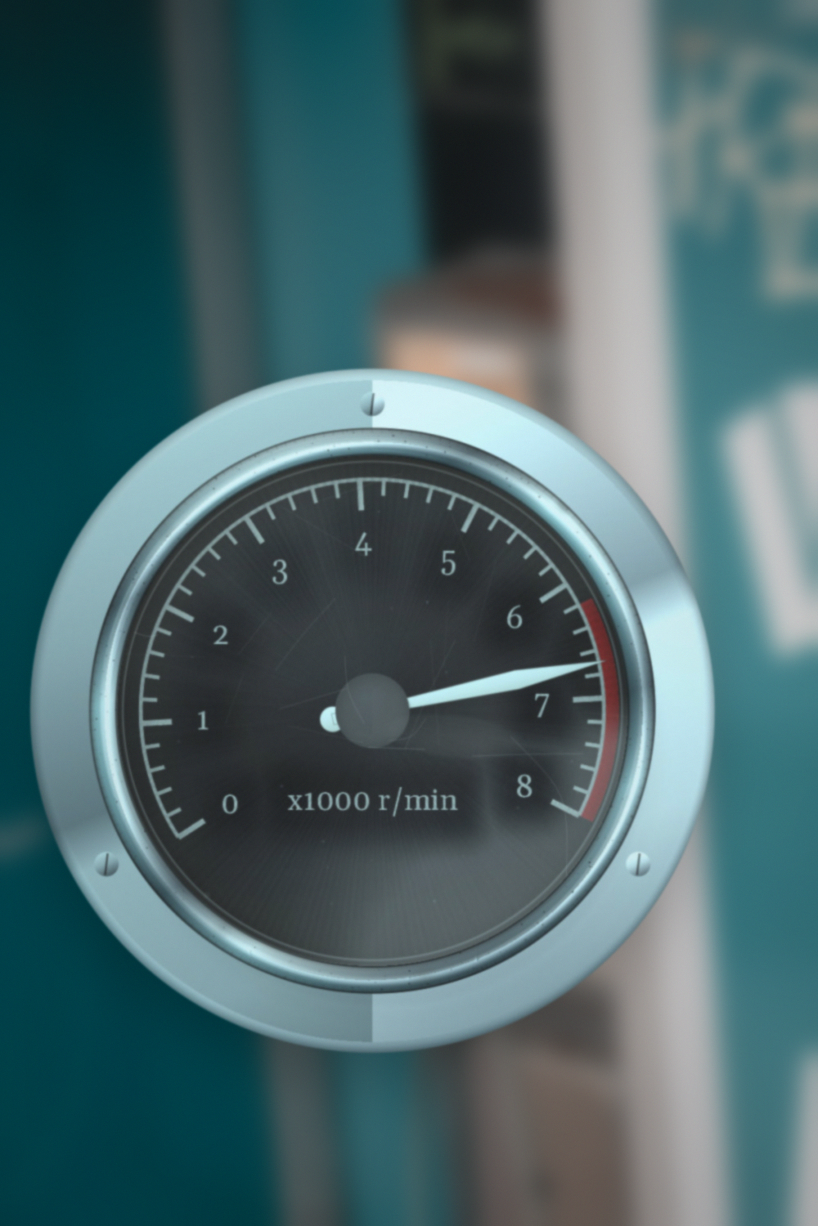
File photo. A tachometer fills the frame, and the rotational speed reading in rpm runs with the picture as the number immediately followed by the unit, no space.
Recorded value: 6700rpm
